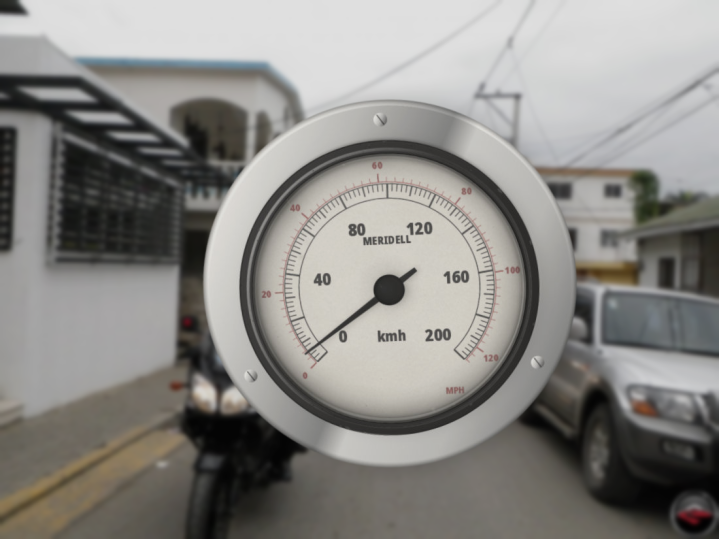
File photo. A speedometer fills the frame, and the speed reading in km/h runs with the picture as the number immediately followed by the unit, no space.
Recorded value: 6km/h
